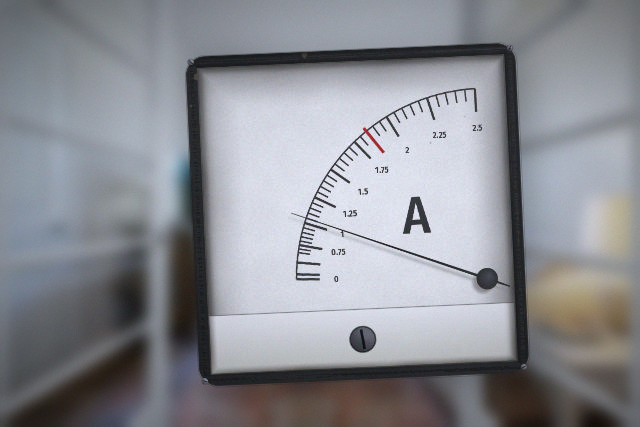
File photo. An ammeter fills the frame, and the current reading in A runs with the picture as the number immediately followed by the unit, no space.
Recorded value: 1.05A
